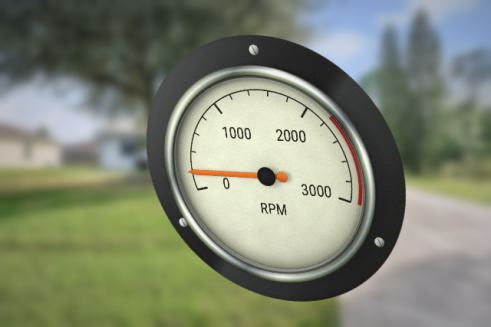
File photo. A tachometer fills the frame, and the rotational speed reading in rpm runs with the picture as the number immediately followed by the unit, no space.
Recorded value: 200rpm
